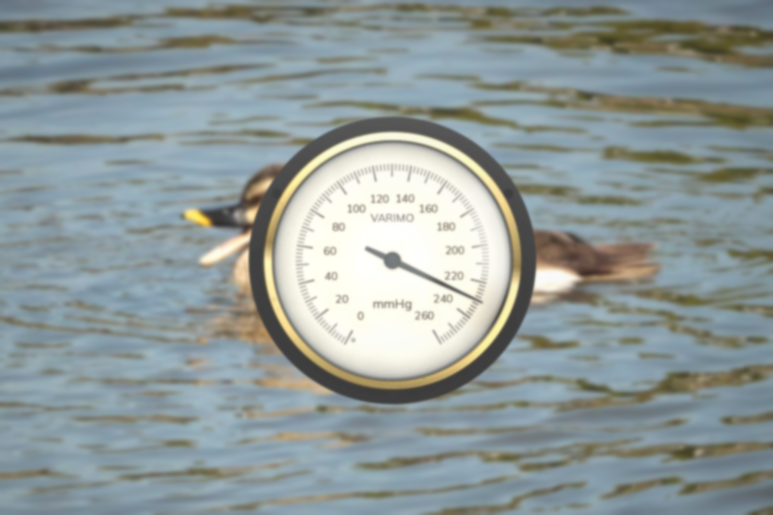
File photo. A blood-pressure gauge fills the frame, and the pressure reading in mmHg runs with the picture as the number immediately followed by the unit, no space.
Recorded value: 230mmHg
